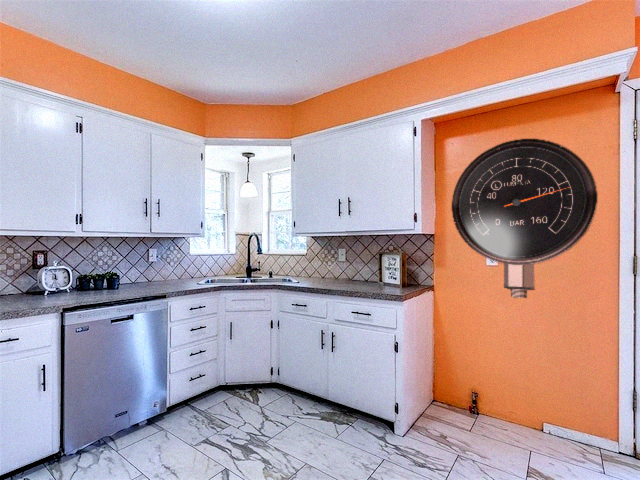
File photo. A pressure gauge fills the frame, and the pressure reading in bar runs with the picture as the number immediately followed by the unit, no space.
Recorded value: 125bar
